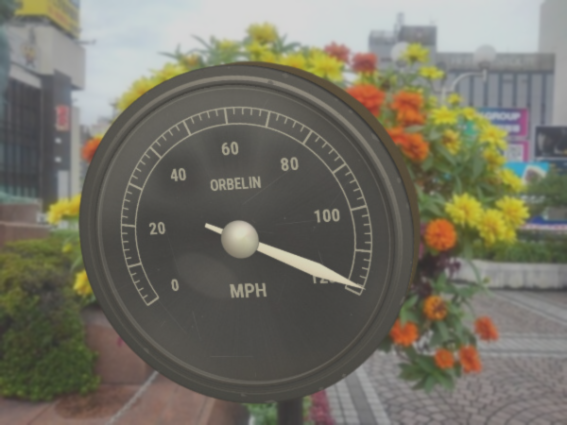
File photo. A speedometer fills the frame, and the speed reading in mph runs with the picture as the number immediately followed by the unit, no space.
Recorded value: 118mph
